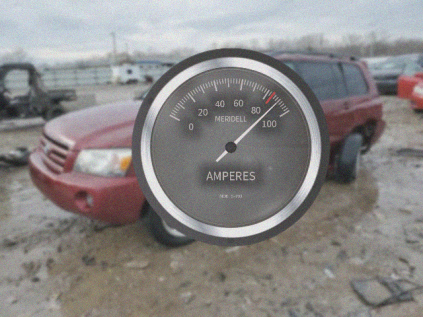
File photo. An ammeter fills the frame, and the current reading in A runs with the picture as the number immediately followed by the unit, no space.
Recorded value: 90A
